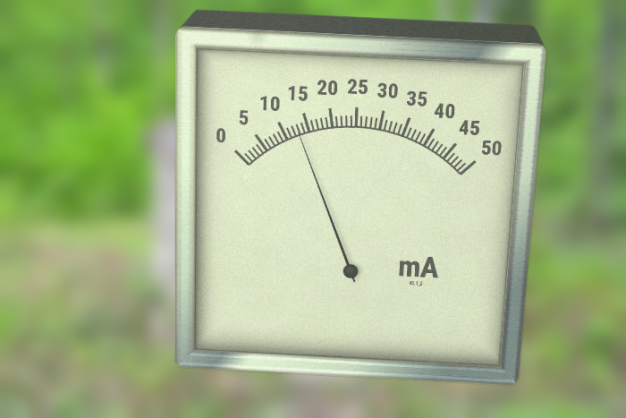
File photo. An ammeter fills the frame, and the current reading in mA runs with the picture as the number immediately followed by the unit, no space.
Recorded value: 13mA
